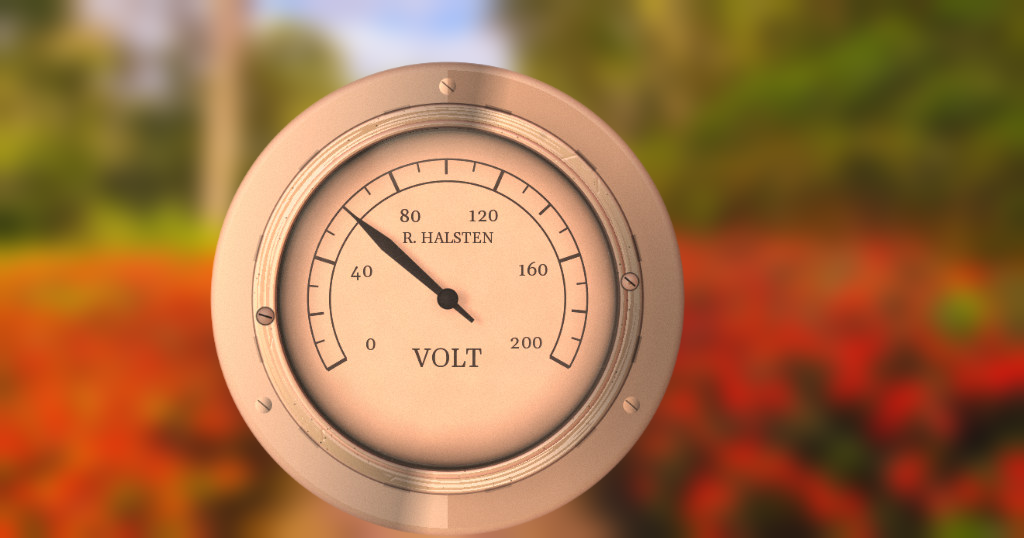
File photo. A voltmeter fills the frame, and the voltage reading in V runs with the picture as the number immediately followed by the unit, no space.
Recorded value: 60V
